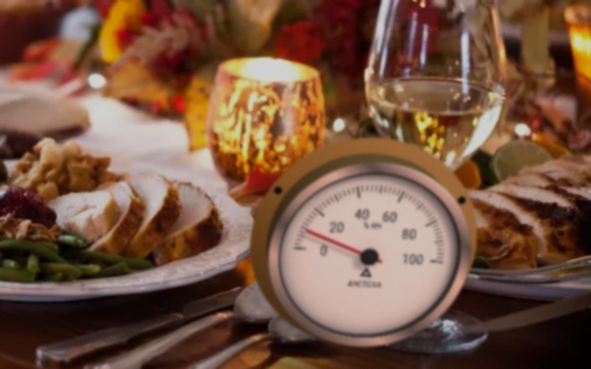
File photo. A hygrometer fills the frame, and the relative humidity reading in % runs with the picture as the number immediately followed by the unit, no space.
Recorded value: 10%
